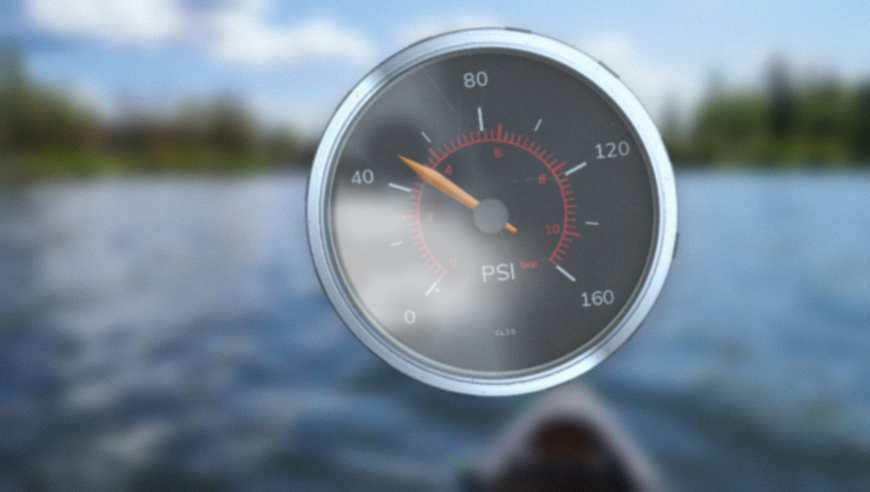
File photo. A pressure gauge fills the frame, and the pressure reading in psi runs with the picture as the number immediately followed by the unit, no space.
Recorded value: 50psi
